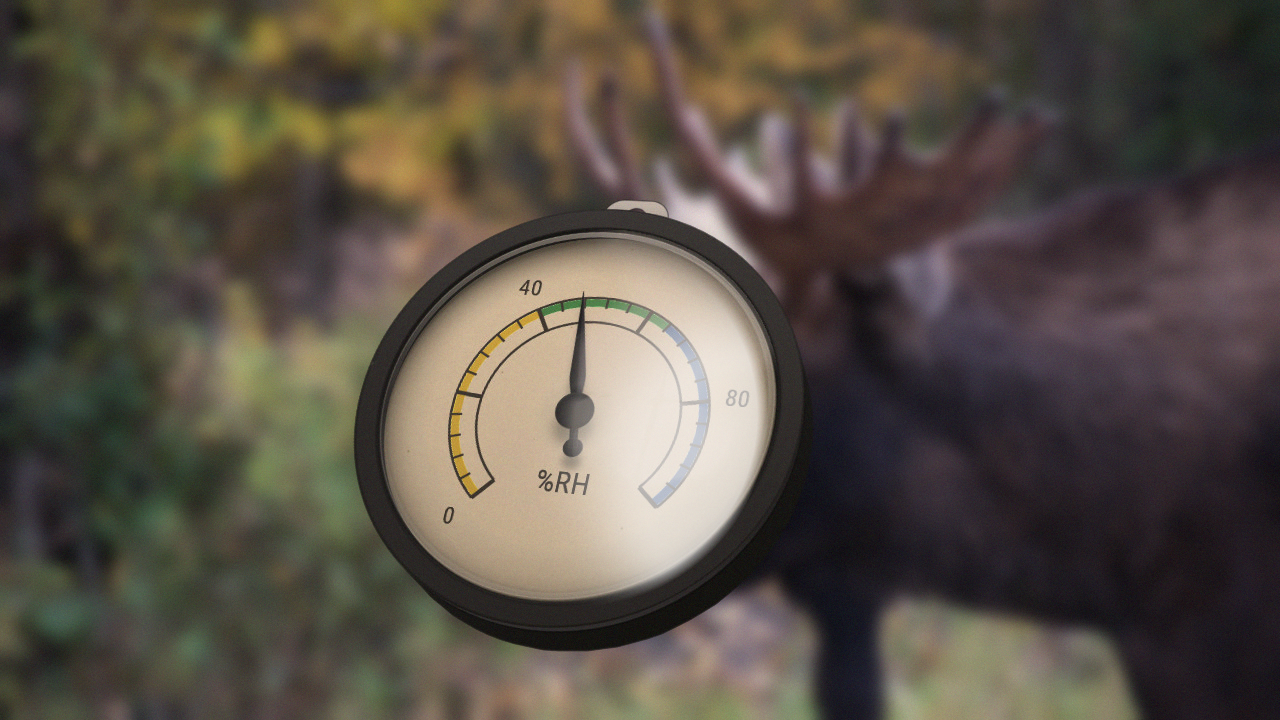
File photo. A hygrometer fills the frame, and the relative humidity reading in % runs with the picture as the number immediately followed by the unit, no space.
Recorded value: 48%
